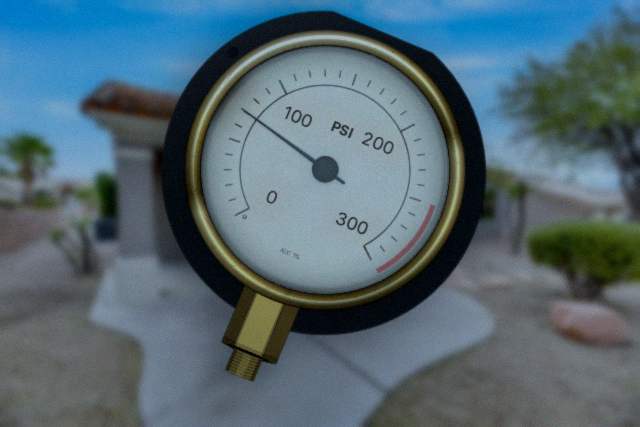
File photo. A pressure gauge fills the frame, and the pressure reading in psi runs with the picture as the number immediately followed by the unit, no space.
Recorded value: 70psi
